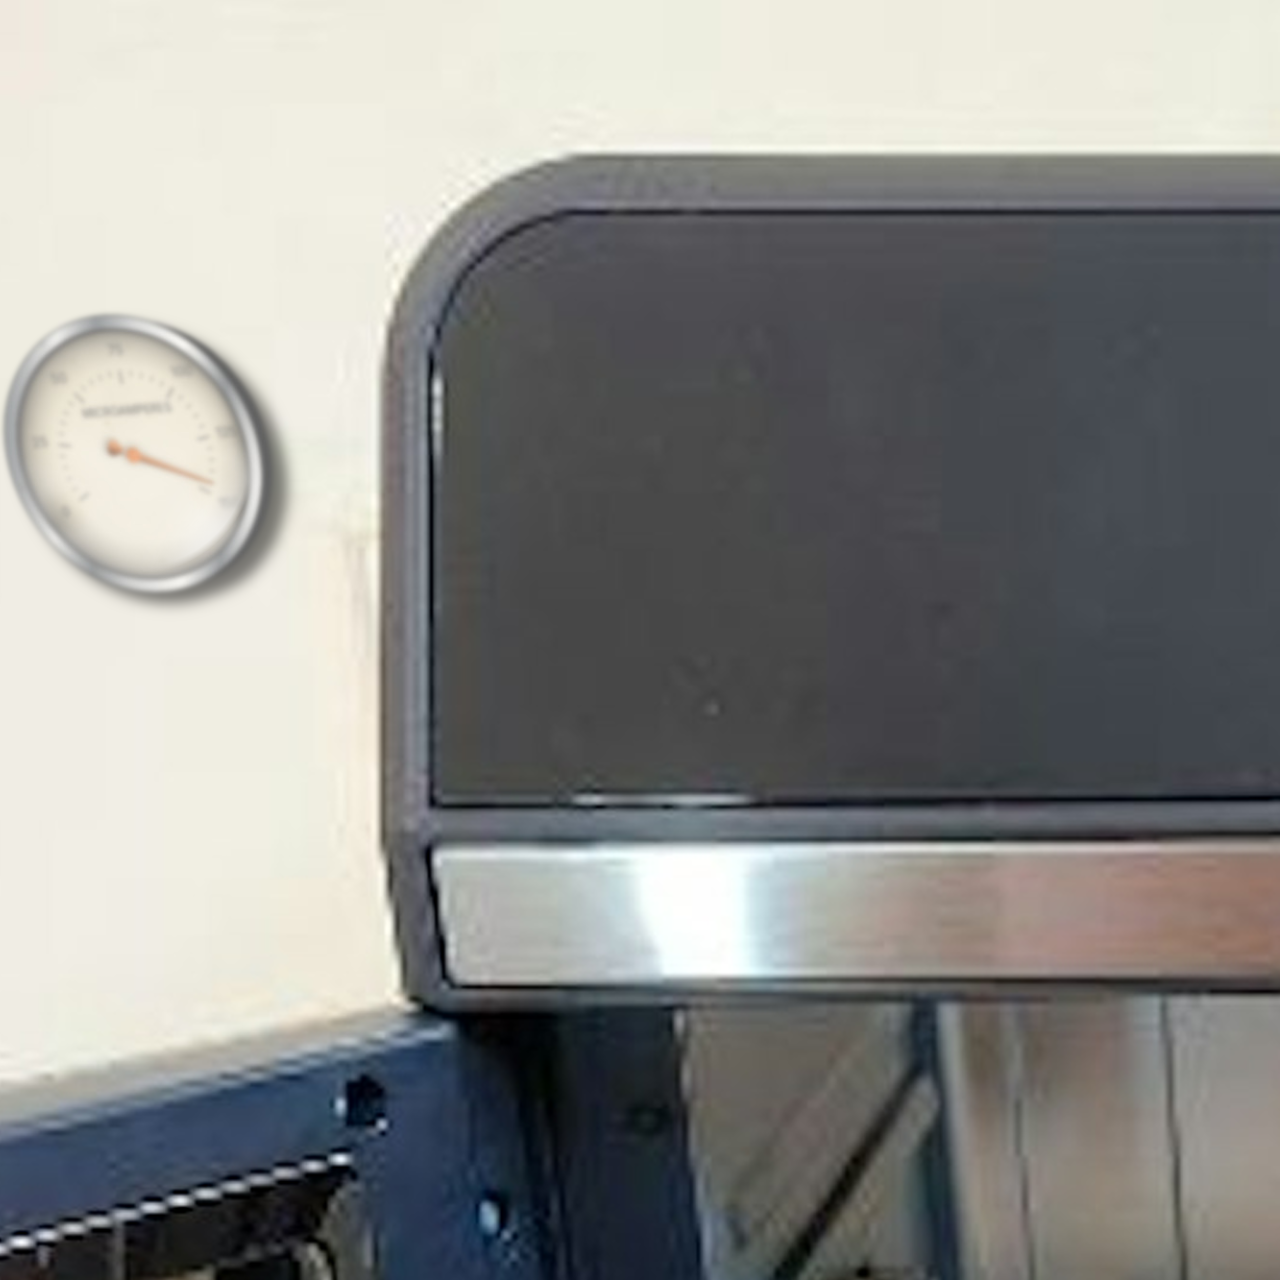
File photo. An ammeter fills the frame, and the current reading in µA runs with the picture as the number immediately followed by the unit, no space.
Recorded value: 145µA
